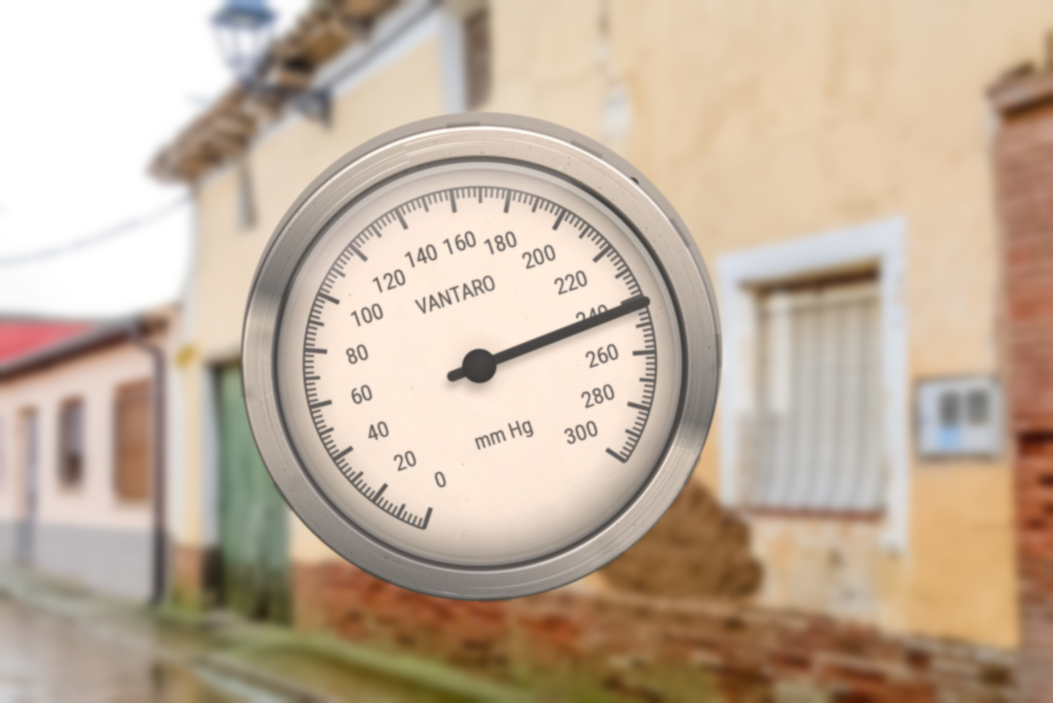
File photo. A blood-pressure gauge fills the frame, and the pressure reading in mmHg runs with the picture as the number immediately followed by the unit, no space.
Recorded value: 242mmHg
